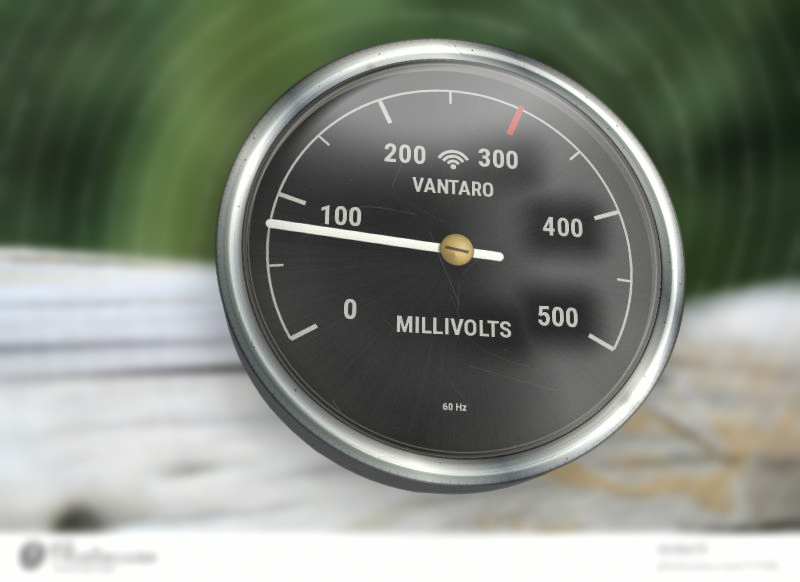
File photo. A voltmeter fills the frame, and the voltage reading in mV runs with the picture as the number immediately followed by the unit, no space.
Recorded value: 75mV
